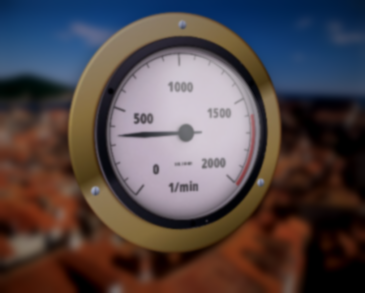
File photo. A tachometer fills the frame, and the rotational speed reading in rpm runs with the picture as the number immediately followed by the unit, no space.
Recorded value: 350rpm
